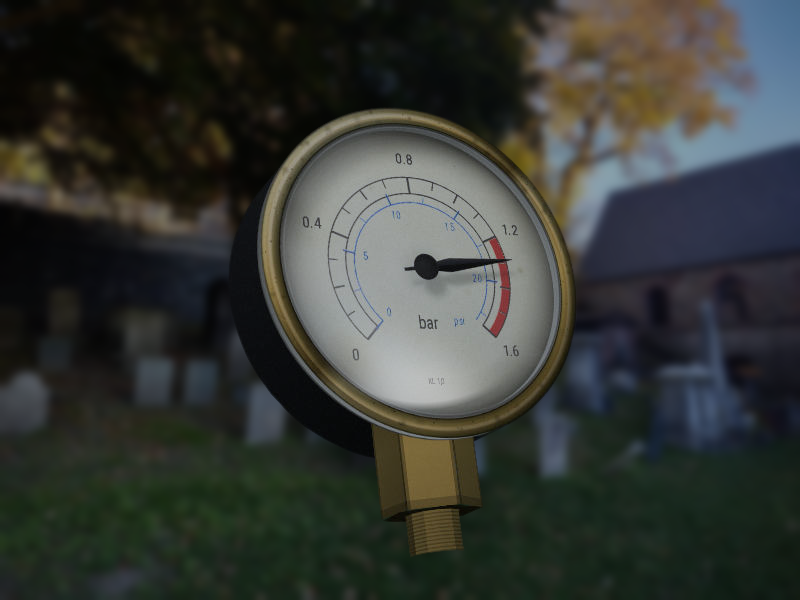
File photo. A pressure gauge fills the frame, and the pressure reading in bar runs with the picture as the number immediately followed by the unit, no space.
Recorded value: 1.3bar
